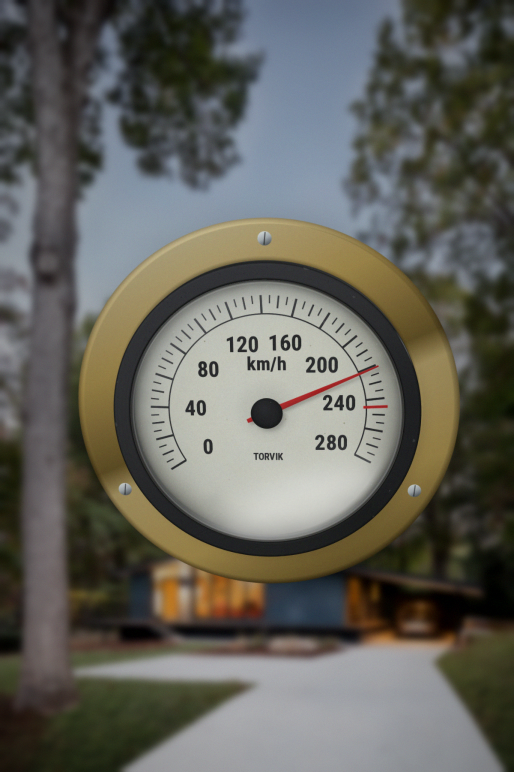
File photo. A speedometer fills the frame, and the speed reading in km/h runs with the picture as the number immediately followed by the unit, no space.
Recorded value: 220km/h
